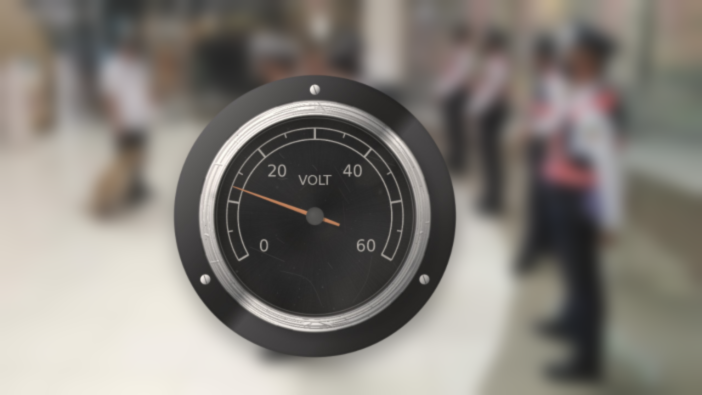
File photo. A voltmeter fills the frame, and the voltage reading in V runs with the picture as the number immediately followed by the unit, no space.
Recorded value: 12.5V
